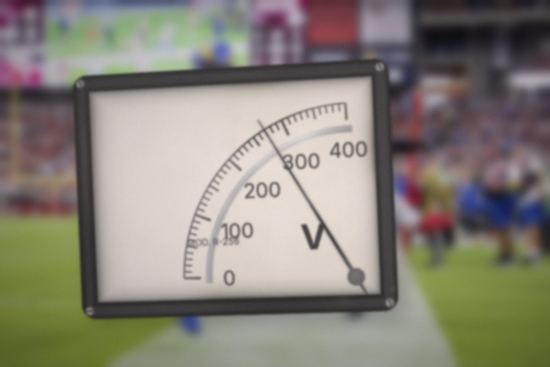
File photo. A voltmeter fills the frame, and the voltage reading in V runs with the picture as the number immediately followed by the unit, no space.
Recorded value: 270V
